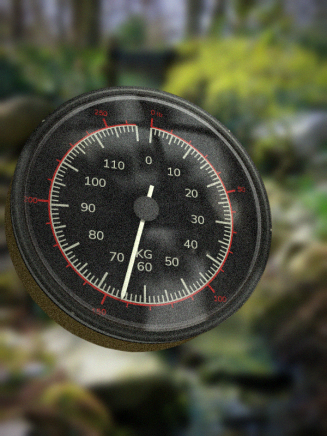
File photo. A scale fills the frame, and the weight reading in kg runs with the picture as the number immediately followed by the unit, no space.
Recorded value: 65kg
